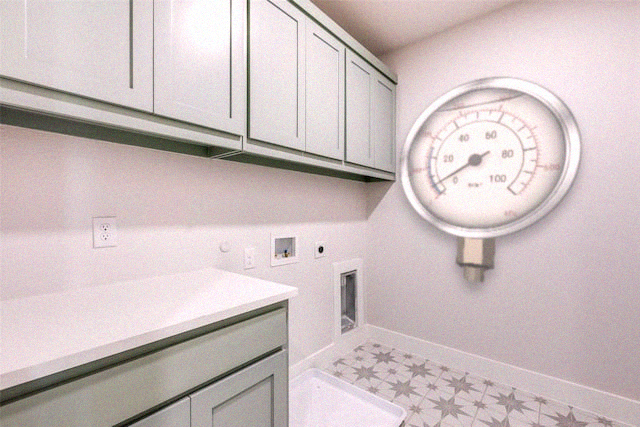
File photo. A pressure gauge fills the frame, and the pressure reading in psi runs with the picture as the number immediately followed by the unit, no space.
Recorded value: 5psi
